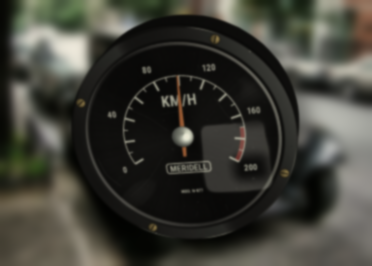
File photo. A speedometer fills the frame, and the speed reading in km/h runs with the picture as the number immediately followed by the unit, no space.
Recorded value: 100km/h
